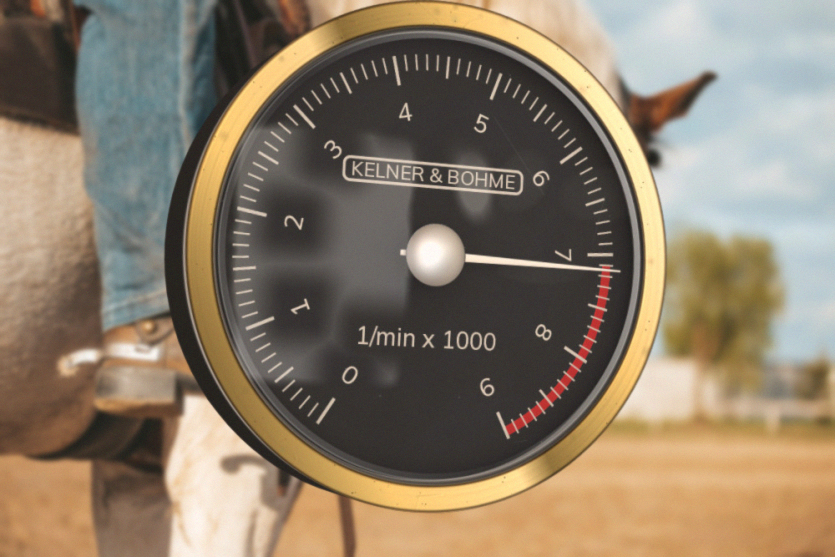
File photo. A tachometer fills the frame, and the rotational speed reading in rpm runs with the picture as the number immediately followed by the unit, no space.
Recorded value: 7150rpm
